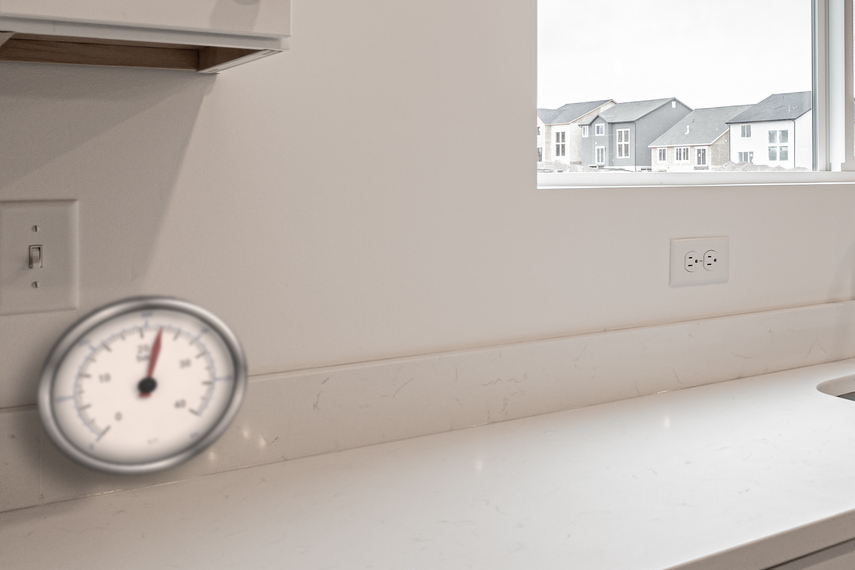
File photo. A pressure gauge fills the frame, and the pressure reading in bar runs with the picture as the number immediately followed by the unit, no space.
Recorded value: 22.5bar
